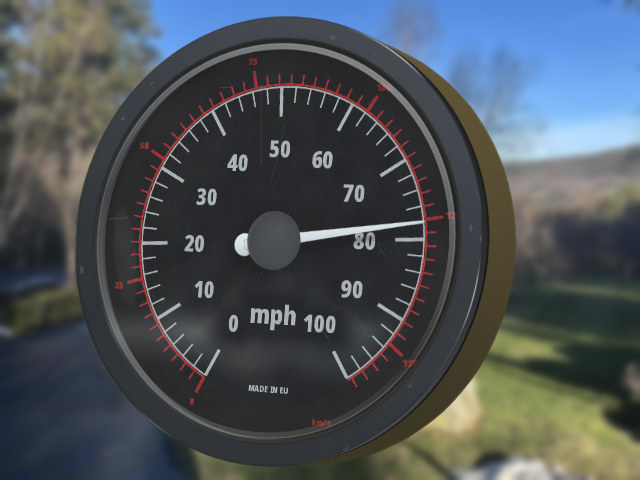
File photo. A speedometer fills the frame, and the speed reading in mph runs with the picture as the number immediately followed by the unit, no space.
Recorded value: 78mph
